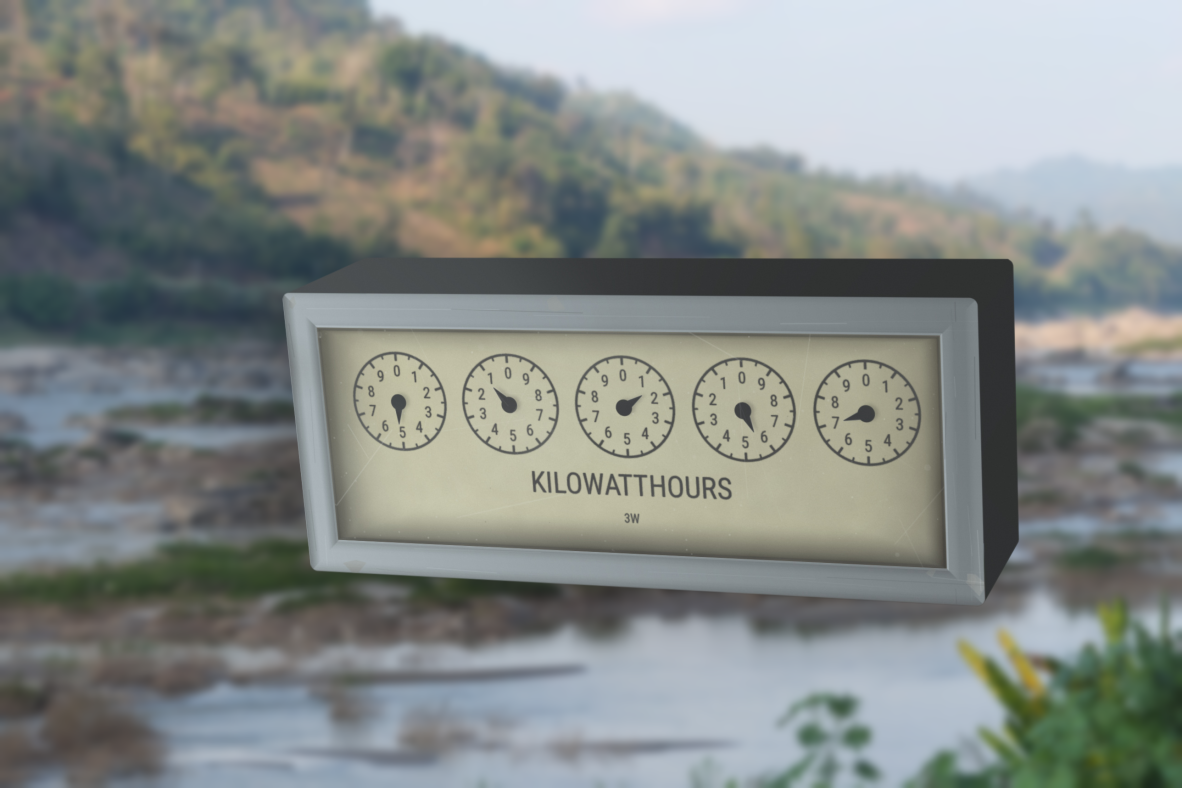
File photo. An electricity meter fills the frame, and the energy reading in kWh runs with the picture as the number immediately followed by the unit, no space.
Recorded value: 51157kWh
